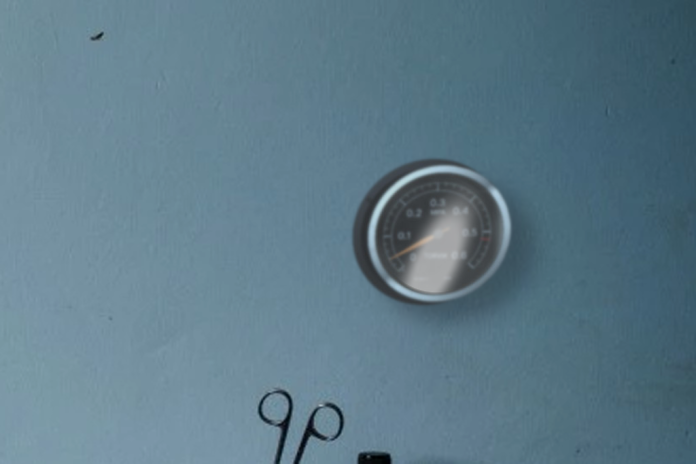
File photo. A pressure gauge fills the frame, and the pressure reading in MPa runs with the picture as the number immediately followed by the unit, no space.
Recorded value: 0.04MPa
